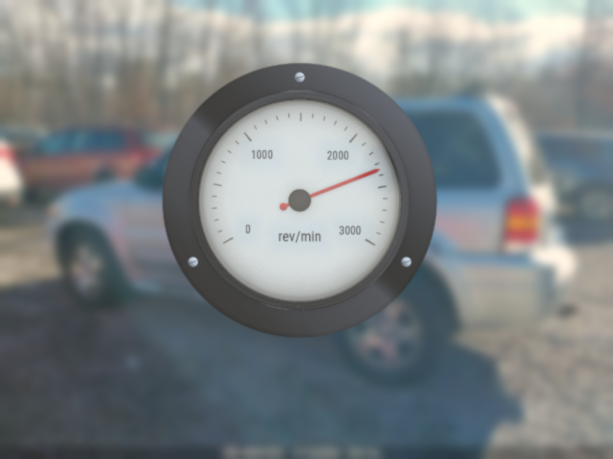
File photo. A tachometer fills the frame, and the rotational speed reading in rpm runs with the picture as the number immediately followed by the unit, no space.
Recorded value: 2350rpm
